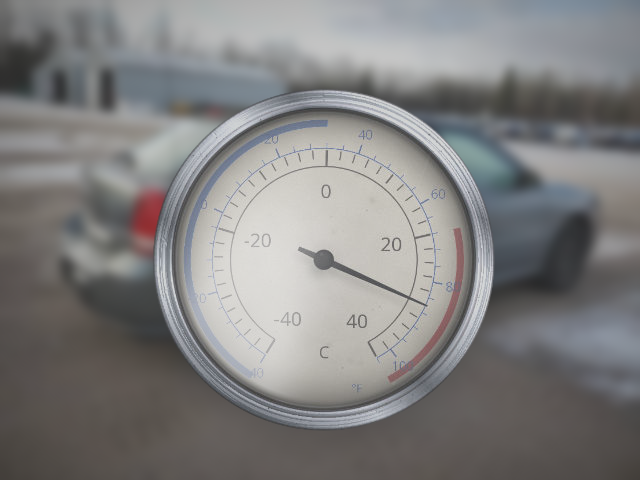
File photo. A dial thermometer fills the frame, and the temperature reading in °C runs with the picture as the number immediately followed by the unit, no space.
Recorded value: 30°C
